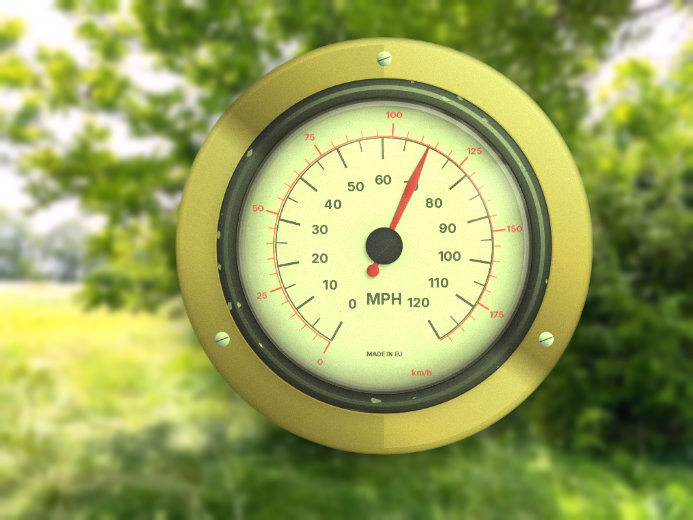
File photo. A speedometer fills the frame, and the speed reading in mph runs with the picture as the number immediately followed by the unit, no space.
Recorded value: 70mph
